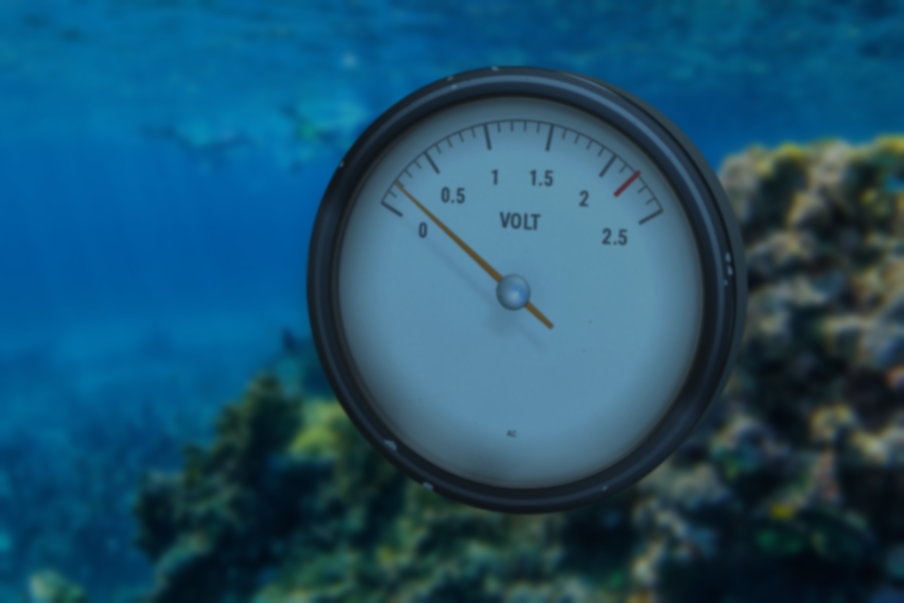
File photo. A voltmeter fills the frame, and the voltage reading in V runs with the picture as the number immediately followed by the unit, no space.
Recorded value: 0.2V
